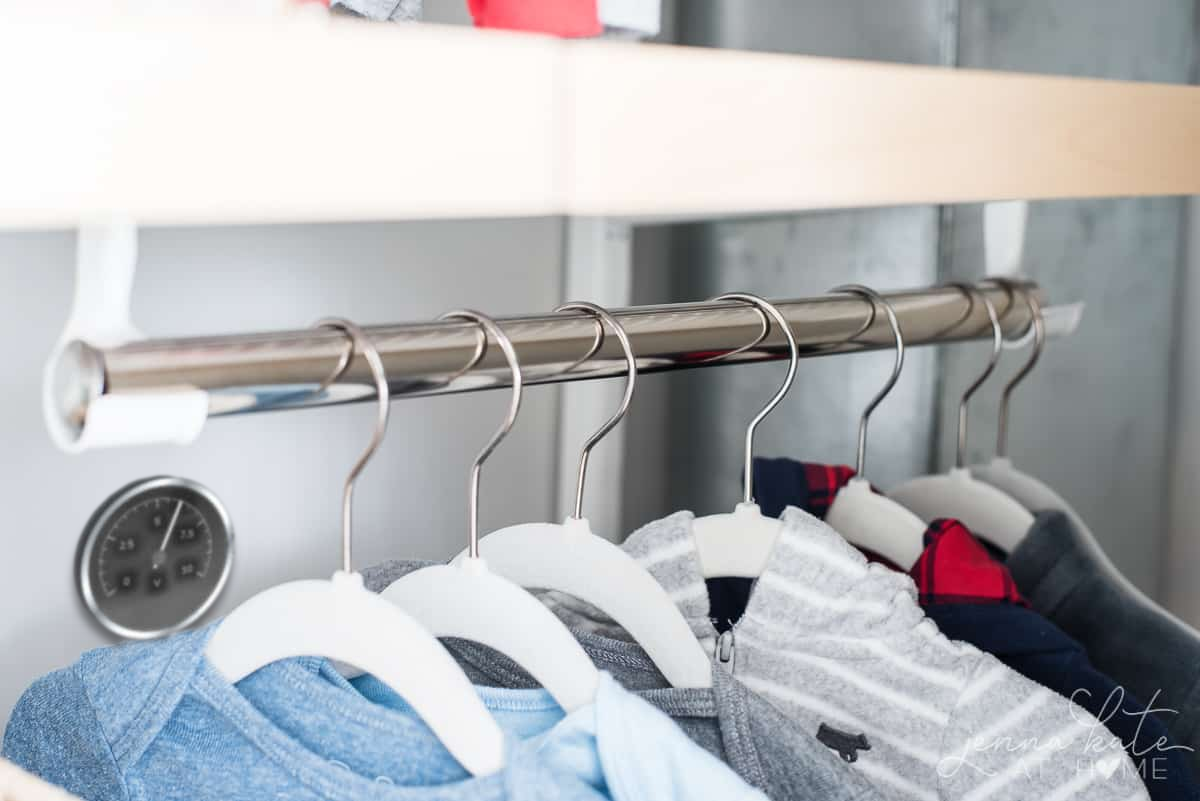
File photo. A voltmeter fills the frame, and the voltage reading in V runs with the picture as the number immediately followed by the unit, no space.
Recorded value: 6V
